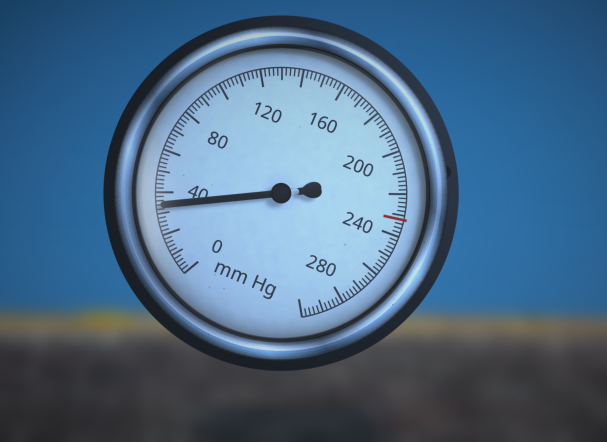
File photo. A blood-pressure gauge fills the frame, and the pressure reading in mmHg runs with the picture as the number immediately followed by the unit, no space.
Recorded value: 34mmHg
